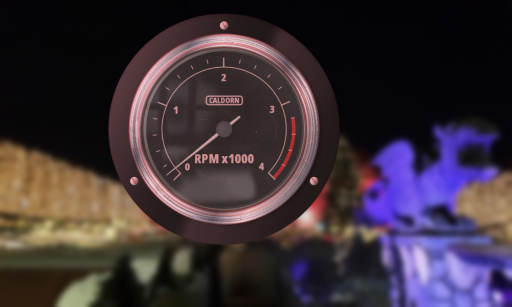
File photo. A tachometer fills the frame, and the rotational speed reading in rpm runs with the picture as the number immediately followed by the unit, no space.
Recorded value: 100rpm
